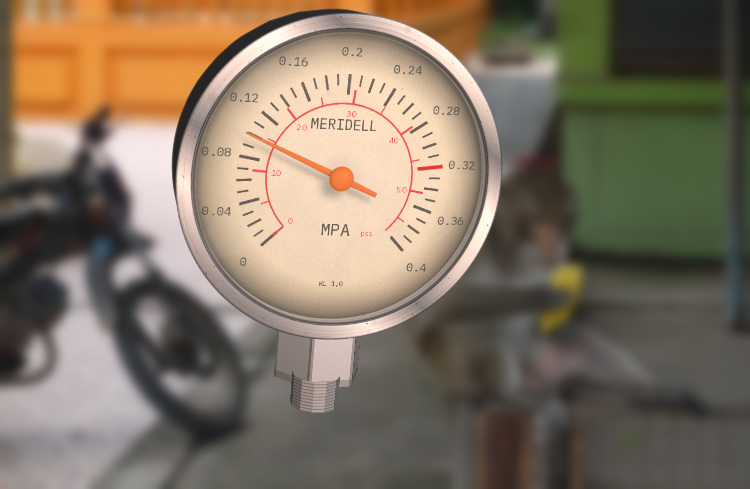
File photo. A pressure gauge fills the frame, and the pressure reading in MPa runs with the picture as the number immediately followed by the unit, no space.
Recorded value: 0.1MPa
